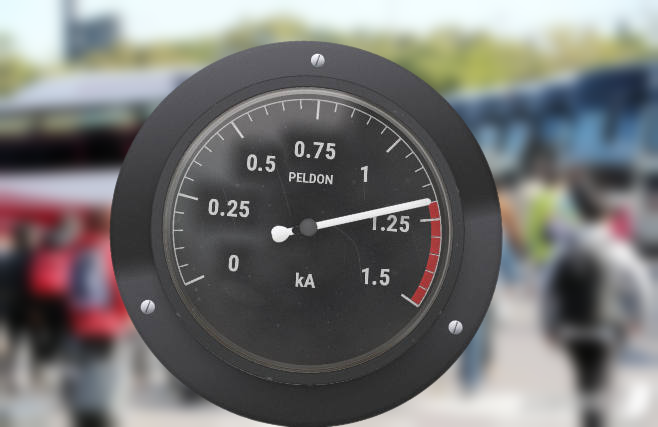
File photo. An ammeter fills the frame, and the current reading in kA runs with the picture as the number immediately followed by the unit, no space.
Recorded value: 1.2kA
